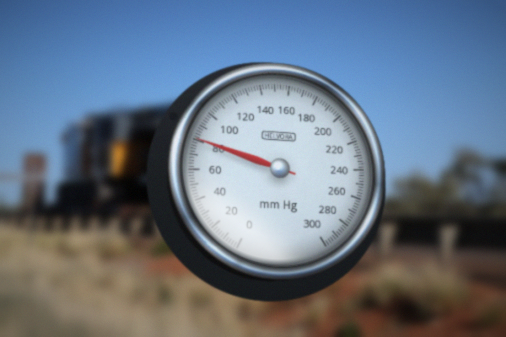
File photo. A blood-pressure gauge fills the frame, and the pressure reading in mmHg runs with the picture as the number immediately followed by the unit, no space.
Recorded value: 80mmHg
